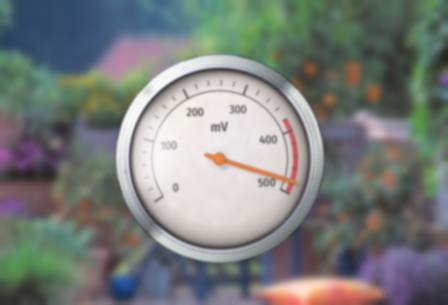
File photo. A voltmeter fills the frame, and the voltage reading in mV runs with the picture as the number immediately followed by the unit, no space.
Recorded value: 480mV
